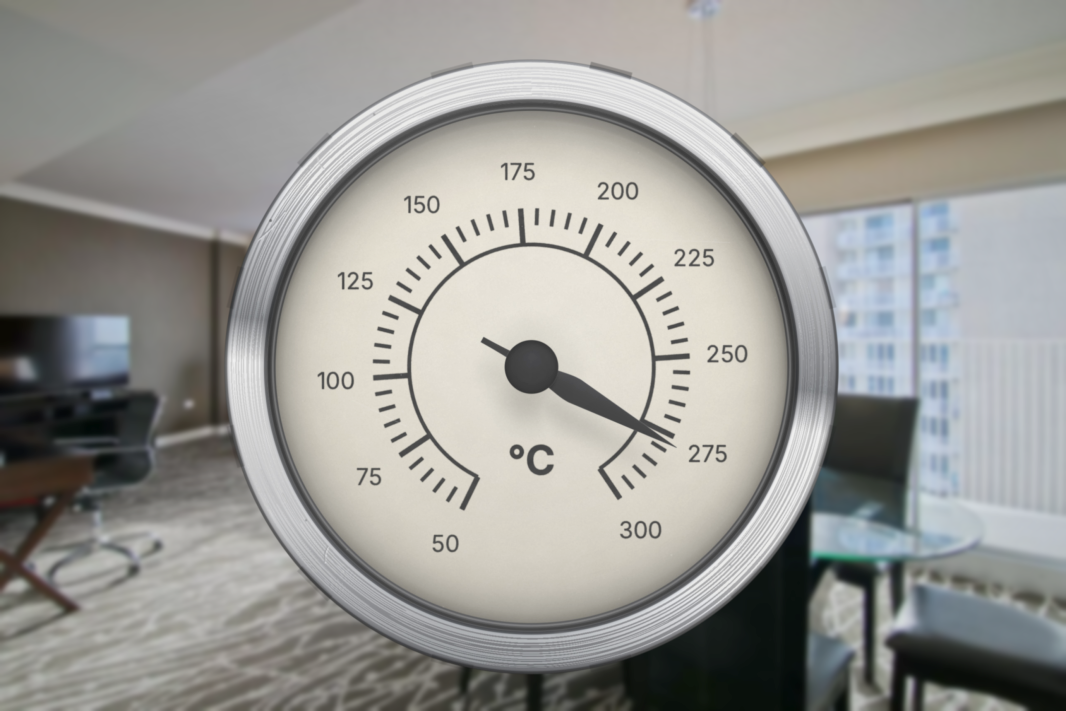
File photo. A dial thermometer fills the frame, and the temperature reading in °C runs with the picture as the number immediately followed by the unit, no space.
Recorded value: 277.5°C
